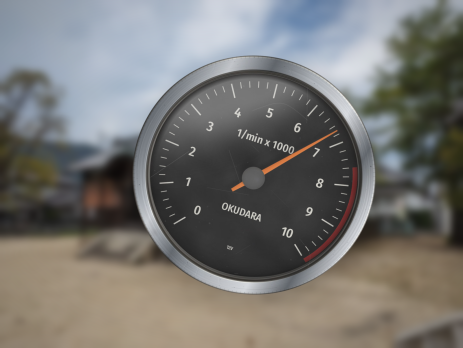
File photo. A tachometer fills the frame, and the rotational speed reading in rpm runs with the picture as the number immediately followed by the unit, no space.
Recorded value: 6700rpm
